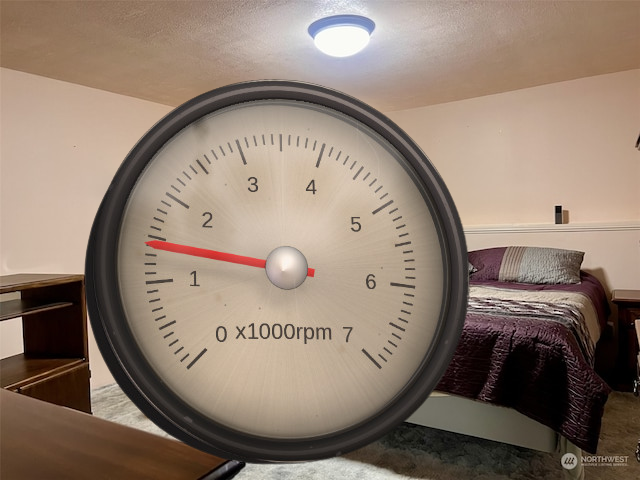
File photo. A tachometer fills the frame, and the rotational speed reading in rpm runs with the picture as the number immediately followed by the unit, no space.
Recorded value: 1400rpm
